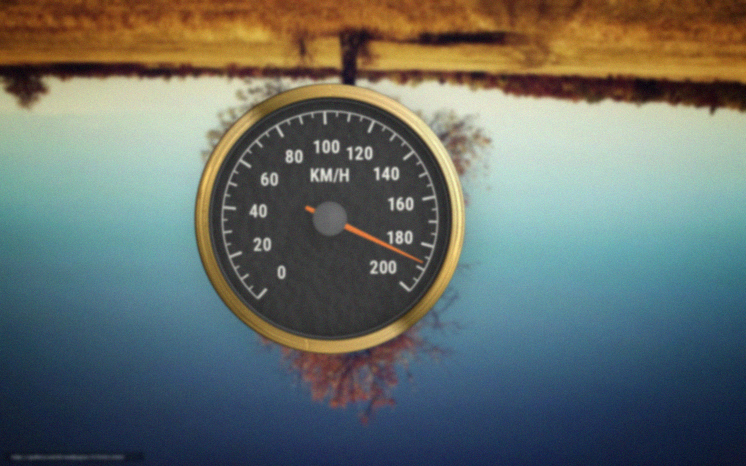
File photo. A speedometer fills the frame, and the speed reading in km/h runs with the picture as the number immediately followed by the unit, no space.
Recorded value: 187.5km/h
